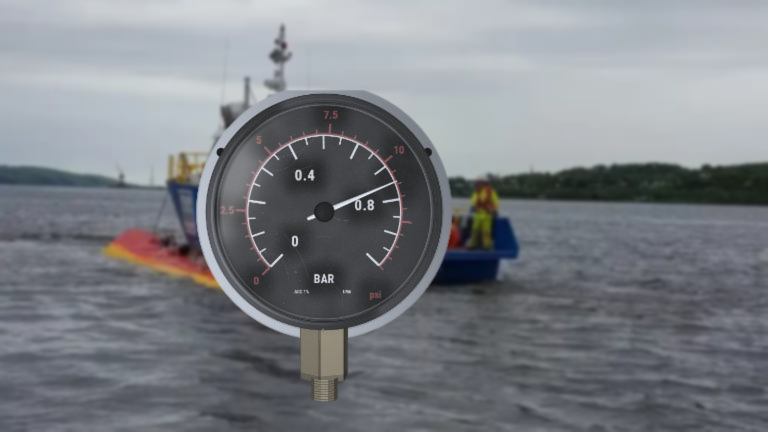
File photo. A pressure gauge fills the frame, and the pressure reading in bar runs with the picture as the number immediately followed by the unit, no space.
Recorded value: 0.75bar
